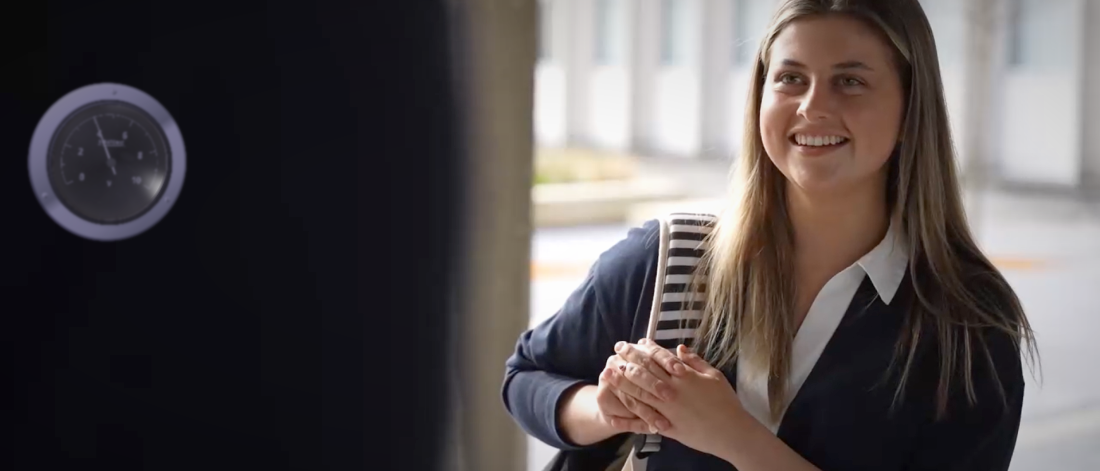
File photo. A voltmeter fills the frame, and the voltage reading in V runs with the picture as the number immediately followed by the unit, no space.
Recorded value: 4V
